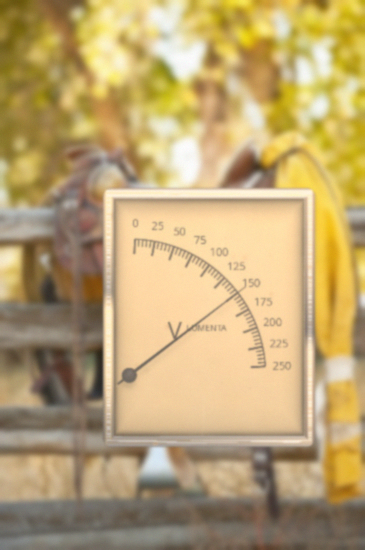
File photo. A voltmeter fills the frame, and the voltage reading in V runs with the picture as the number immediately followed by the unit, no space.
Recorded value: 150V
